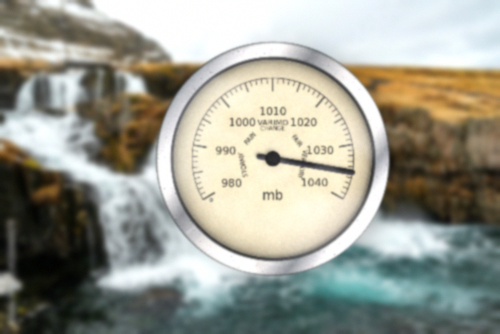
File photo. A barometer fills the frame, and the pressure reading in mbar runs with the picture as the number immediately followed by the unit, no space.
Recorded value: 1035mbar
